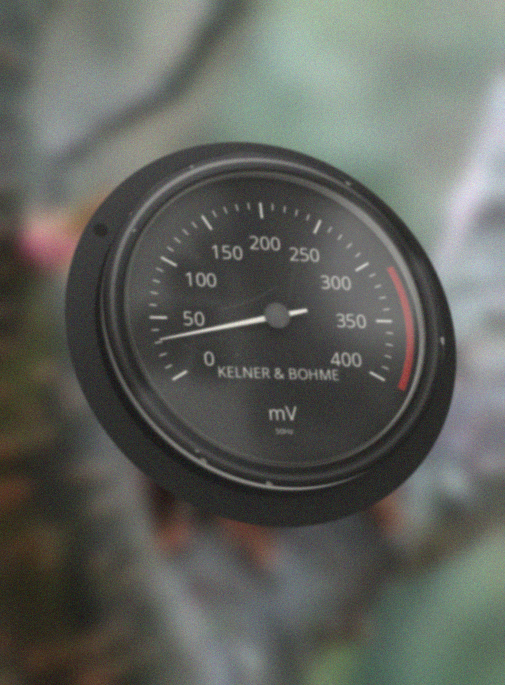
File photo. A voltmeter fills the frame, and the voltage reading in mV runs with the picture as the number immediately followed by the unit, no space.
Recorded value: 30mV
